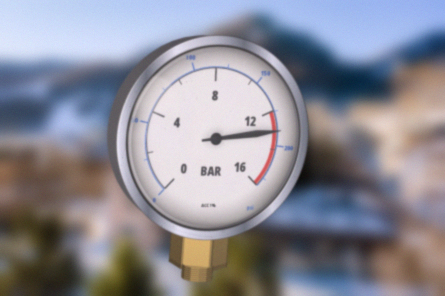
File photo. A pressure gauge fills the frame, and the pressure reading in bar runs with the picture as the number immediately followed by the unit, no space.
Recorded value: 13bar
